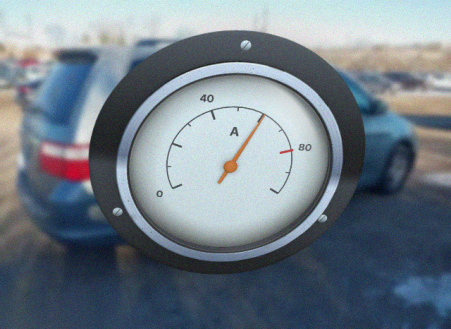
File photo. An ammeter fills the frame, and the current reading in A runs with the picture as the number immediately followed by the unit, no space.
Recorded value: 60A
